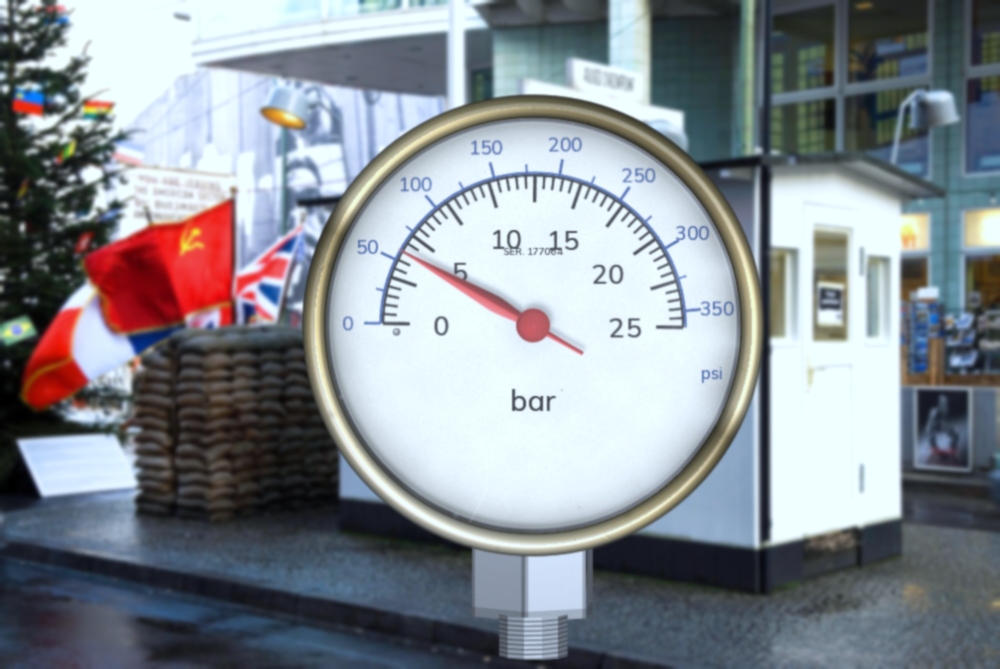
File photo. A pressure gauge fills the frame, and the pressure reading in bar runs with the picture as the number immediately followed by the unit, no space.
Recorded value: 4bar
